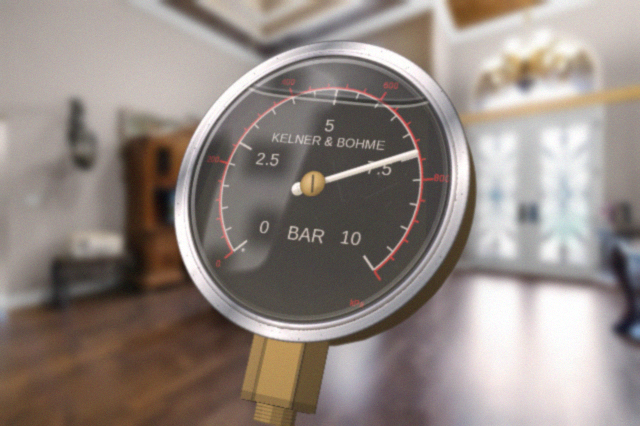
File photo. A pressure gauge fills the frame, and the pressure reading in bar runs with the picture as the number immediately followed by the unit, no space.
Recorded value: 7.5bar
